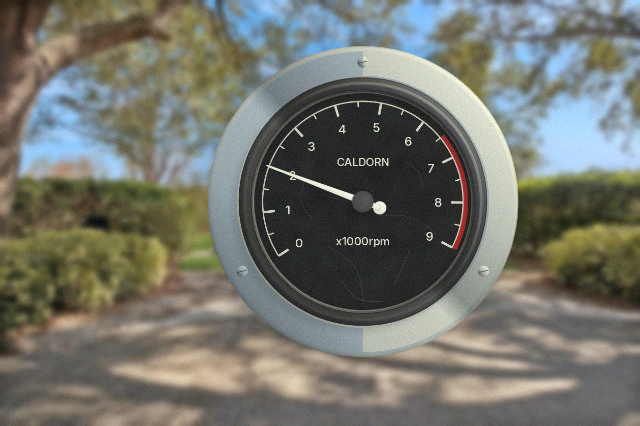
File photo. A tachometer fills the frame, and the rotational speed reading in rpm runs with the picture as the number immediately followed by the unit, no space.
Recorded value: 2000rpm
